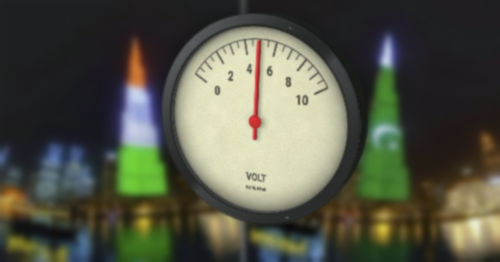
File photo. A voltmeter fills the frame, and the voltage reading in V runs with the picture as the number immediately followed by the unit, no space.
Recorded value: 5V
